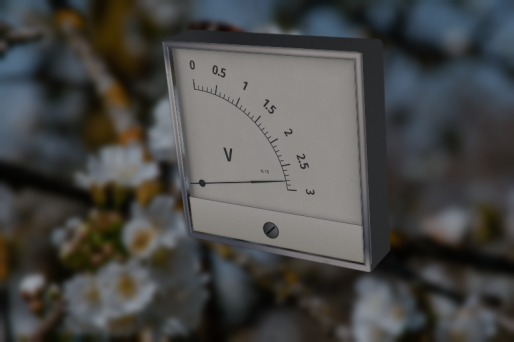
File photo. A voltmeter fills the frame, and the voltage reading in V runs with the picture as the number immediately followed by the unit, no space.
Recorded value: 2.8V
